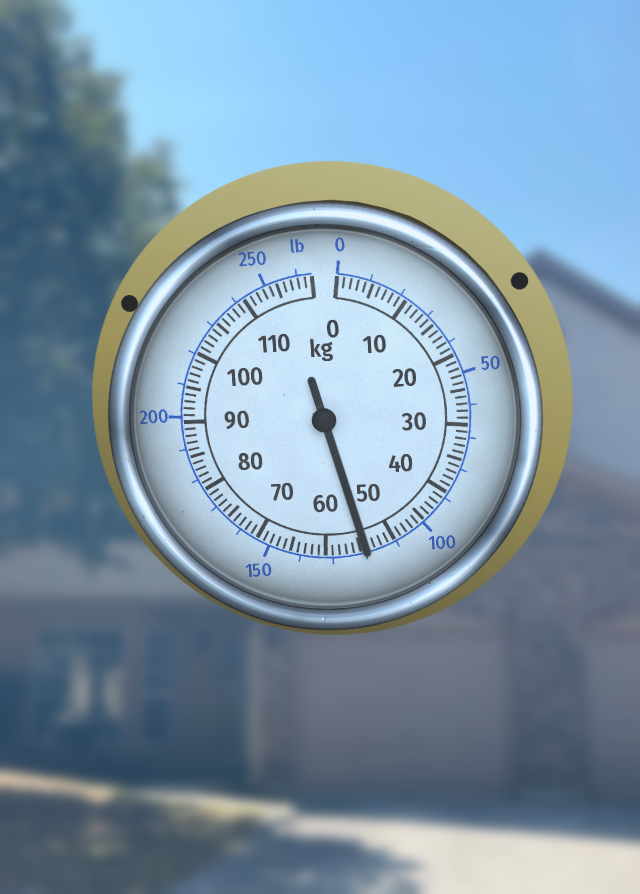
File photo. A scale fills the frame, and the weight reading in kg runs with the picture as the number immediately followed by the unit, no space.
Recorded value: 54kg
